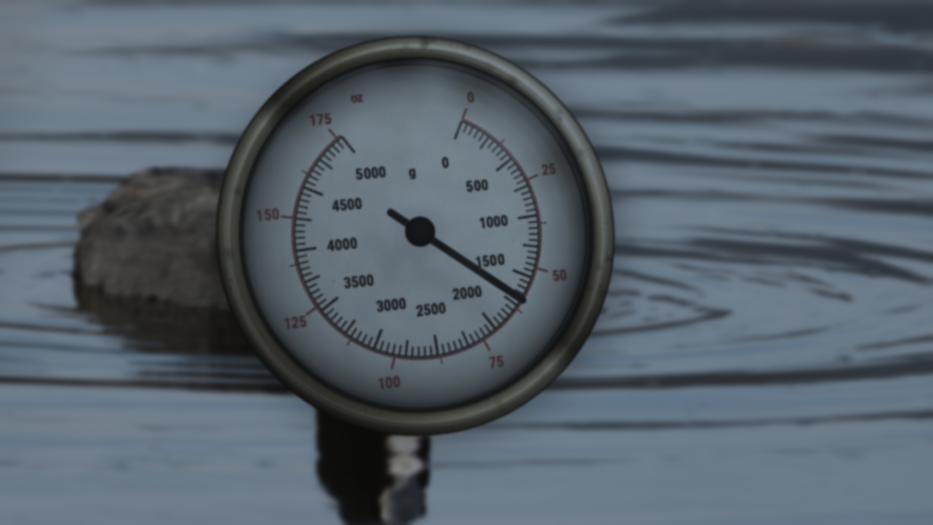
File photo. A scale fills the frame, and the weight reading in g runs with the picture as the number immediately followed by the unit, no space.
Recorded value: 1700g
